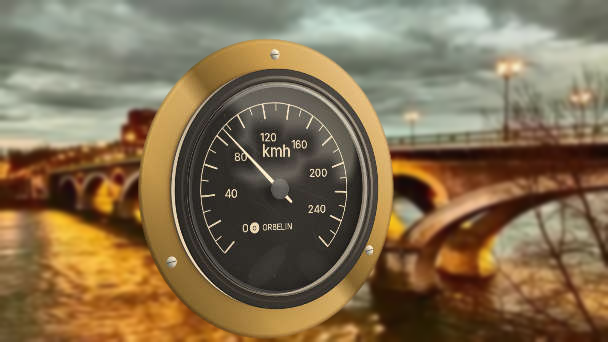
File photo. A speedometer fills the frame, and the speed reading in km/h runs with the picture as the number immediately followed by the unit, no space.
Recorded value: 85km/h
